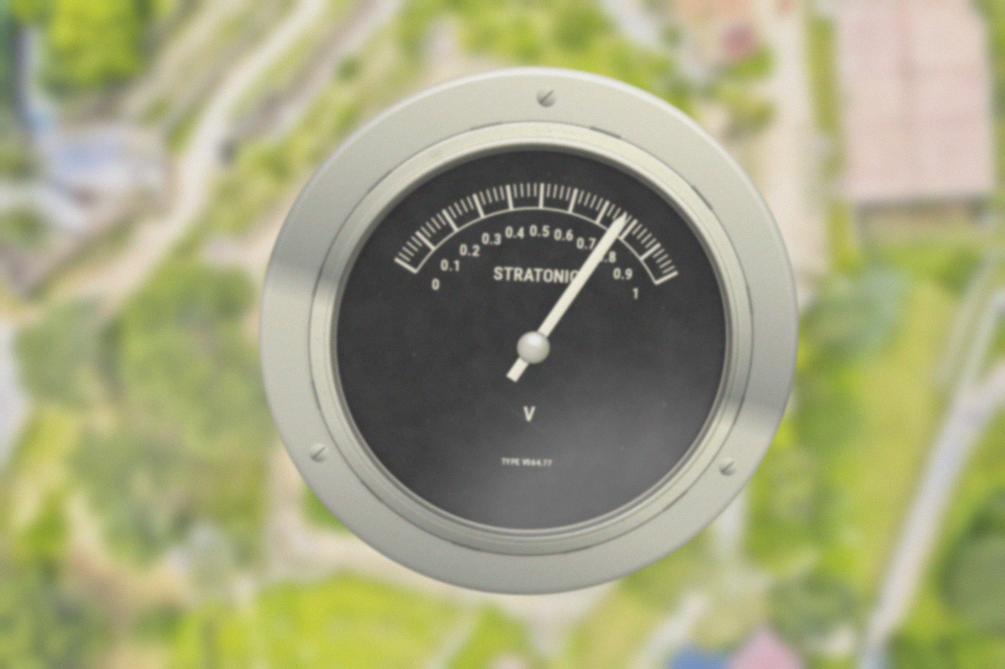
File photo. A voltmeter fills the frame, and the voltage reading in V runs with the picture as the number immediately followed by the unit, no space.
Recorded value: 0.76V
